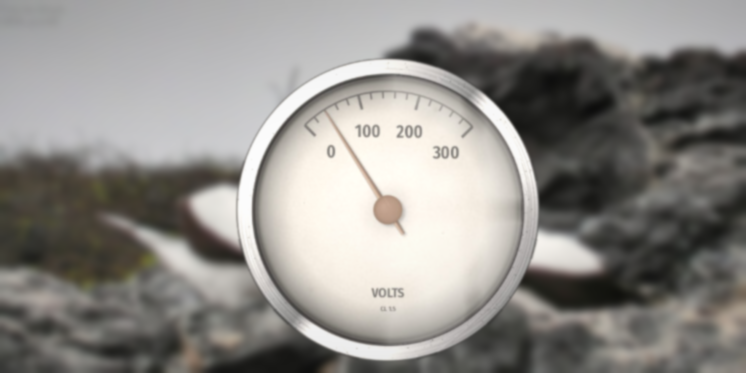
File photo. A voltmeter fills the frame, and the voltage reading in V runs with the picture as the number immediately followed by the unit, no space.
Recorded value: 40V
